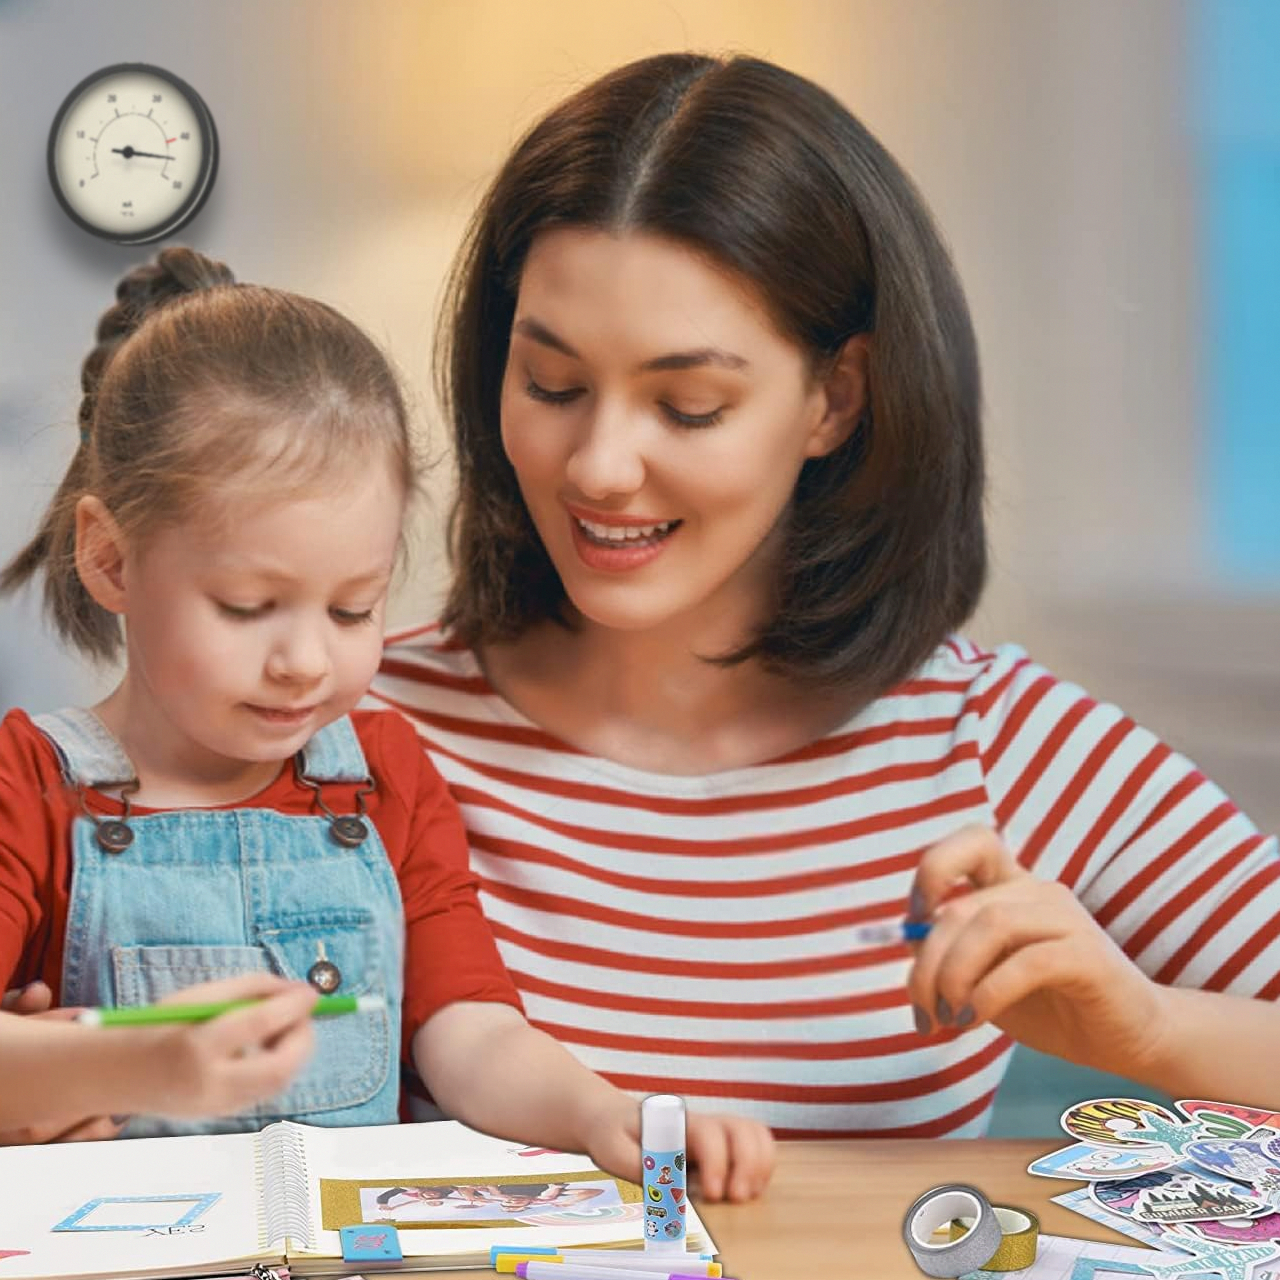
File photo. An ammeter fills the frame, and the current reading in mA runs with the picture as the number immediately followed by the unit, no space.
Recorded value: 45mA
